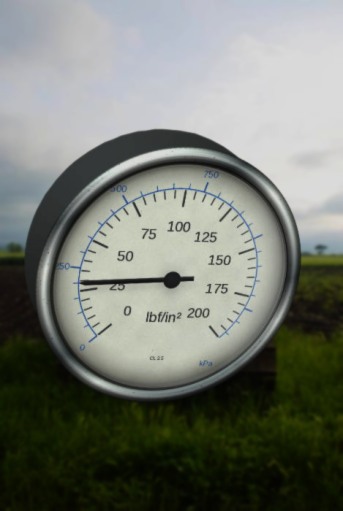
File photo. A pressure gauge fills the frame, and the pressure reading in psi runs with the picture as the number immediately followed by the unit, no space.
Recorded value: 30psi
